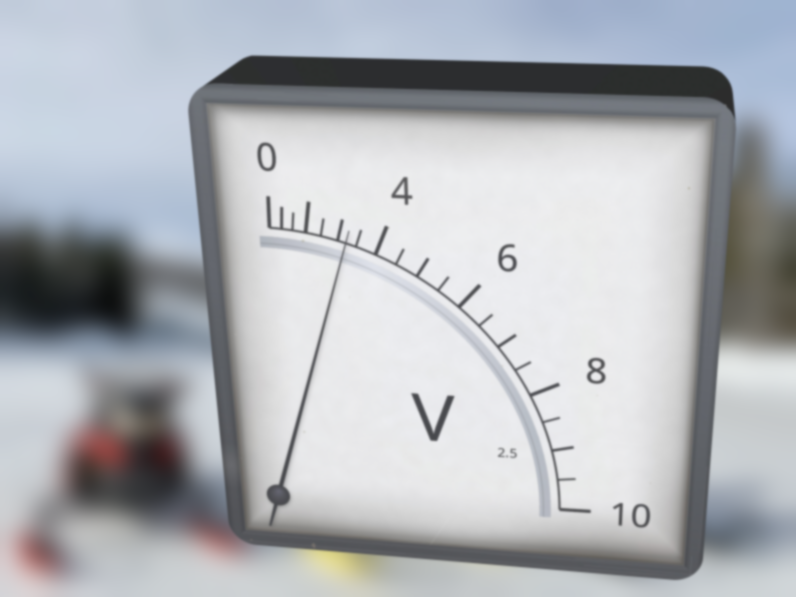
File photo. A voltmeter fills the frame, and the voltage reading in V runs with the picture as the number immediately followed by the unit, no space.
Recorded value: 3.25V
